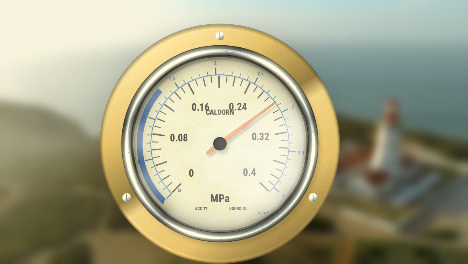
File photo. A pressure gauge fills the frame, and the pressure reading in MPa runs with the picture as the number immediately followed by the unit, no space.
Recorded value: 0.28MPa
